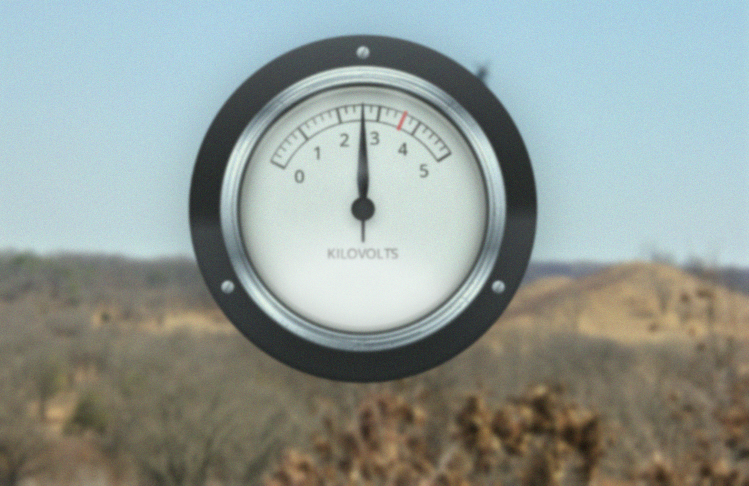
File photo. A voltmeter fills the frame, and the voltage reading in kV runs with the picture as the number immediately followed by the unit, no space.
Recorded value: 2.6kV
